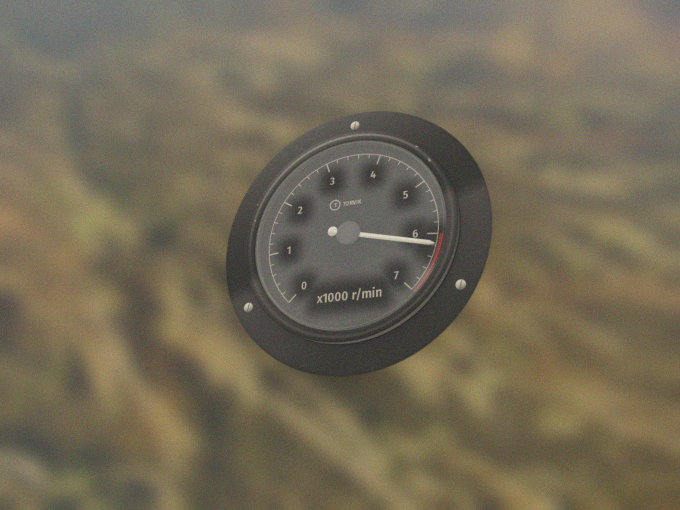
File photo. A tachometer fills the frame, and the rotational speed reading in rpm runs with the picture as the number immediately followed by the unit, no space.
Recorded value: 6200rpm
